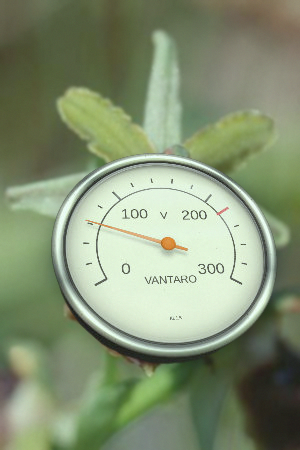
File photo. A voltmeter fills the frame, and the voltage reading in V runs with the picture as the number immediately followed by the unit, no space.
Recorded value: 60V
